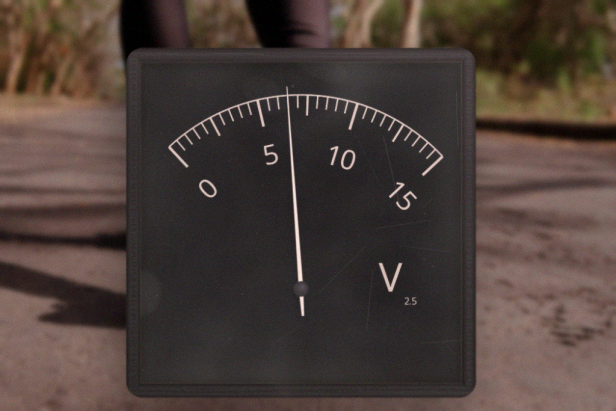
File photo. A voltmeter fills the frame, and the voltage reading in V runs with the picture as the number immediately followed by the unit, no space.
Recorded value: 6.5V
